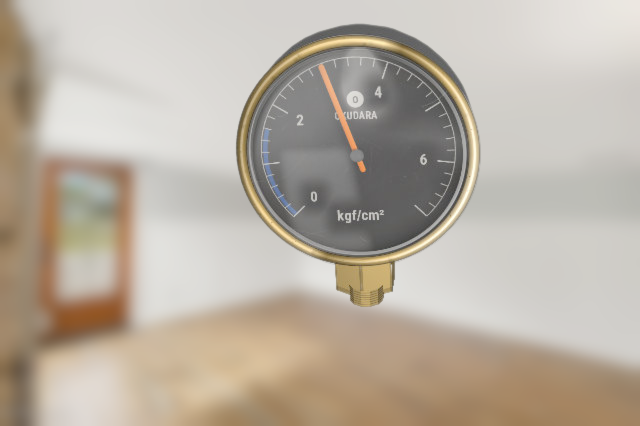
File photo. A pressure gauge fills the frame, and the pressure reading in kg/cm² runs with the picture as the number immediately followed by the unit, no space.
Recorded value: 3kg/cm²
